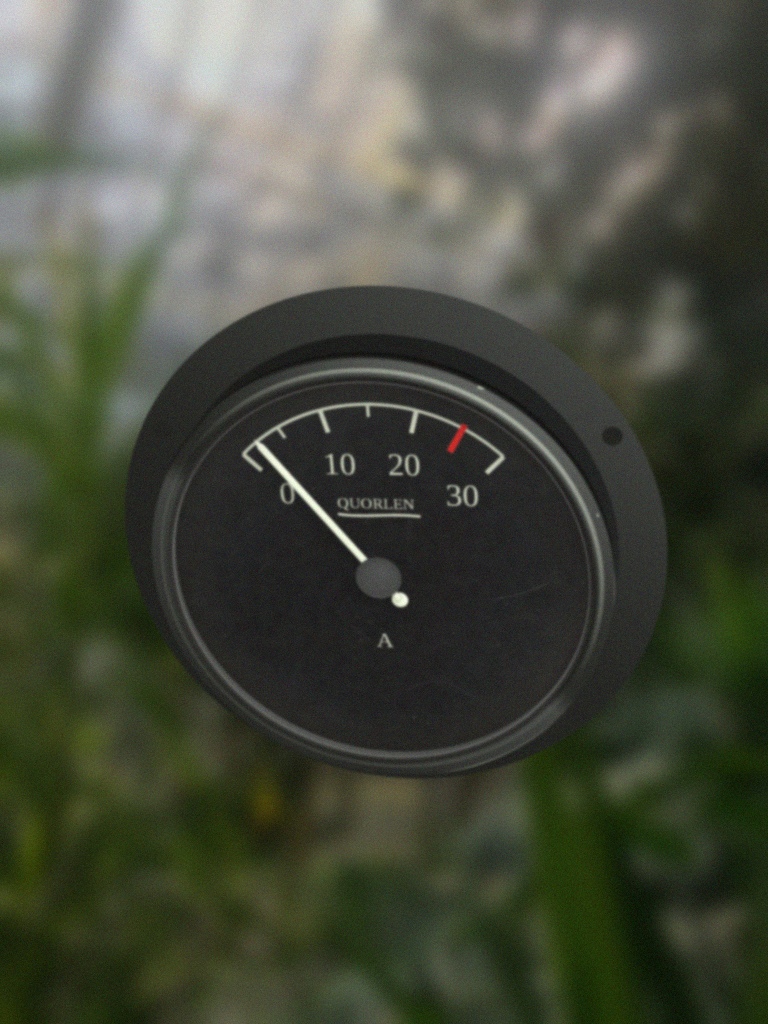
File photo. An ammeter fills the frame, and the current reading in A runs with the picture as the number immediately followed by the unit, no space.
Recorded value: 2.5A
